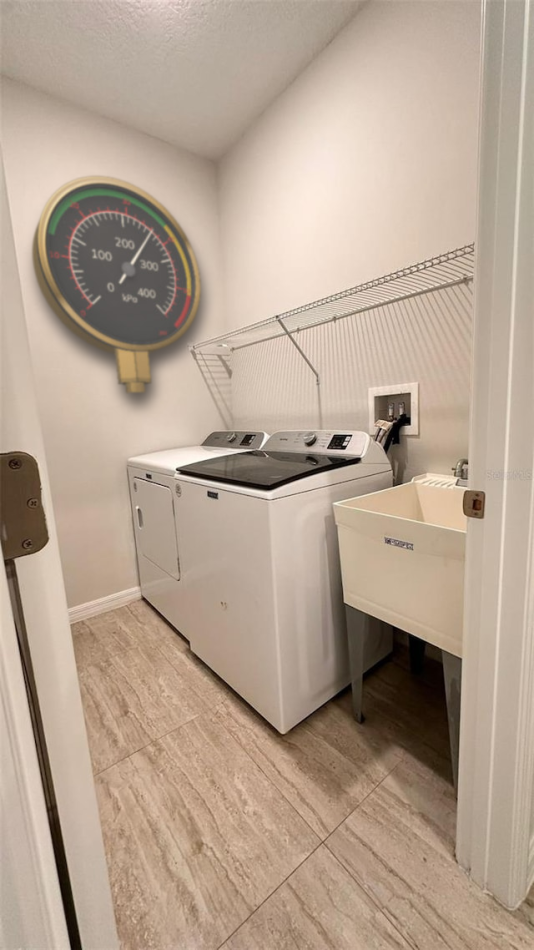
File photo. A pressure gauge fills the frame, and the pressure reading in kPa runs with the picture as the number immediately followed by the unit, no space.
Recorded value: 250kPa
